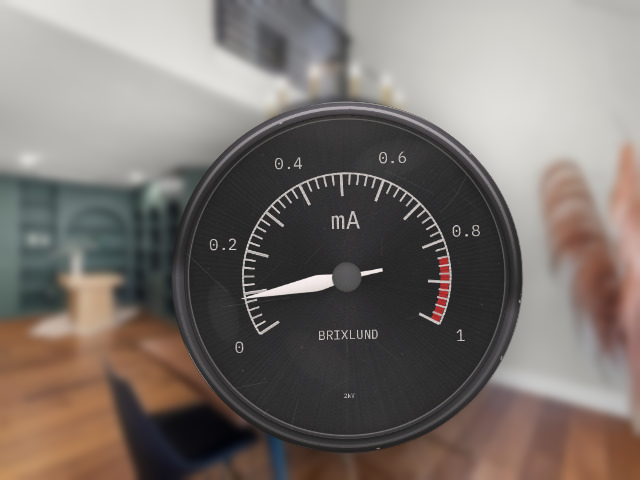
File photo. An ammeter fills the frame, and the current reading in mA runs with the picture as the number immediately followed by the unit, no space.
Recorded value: 0.09mA
